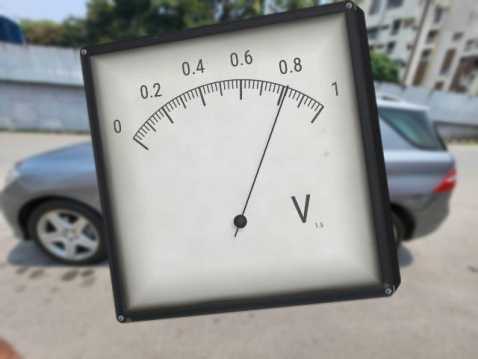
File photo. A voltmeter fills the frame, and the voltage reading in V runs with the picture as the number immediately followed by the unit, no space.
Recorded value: 0.82V
